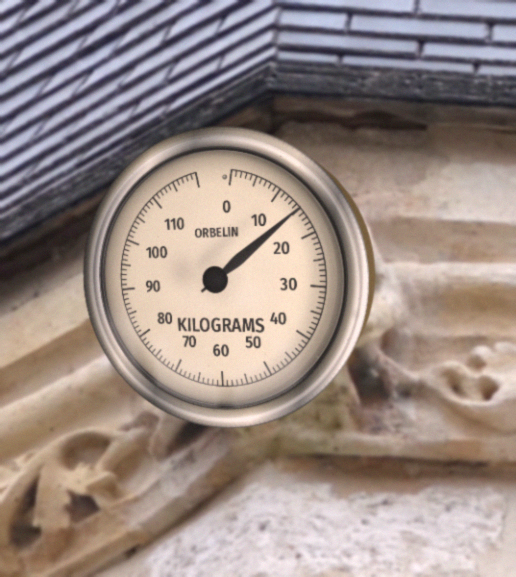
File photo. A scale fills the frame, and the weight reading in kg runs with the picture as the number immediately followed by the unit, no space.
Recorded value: 15kg
